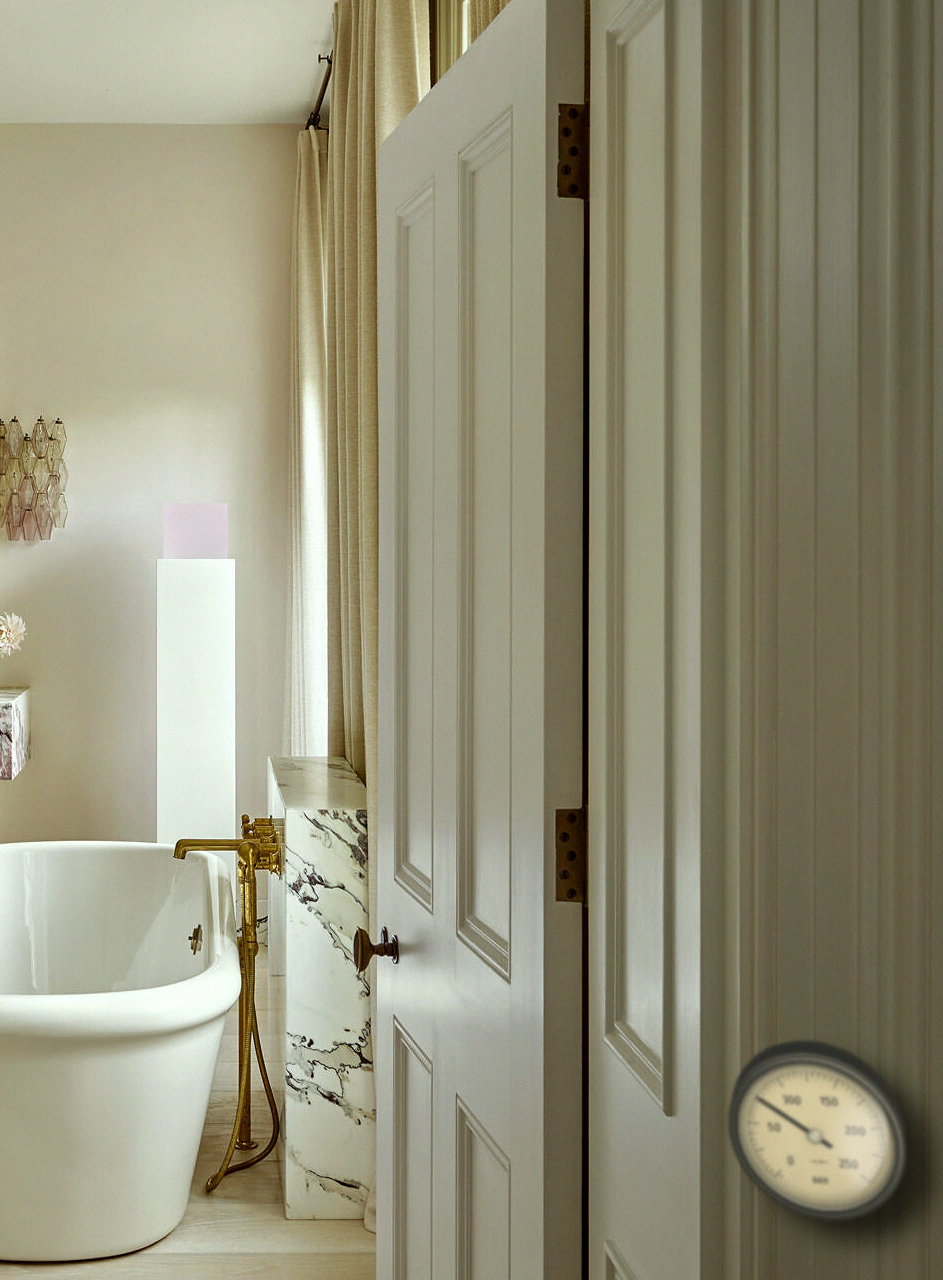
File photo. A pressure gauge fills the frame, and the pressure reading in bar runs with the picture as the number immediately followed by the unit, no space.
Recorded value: 75bar
